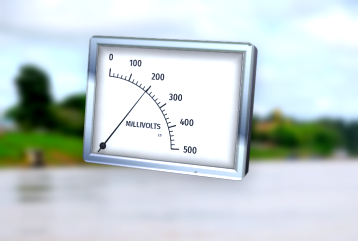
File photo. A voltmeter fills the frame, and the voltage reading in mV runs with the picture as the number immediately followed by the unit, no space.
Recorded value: 200mV
